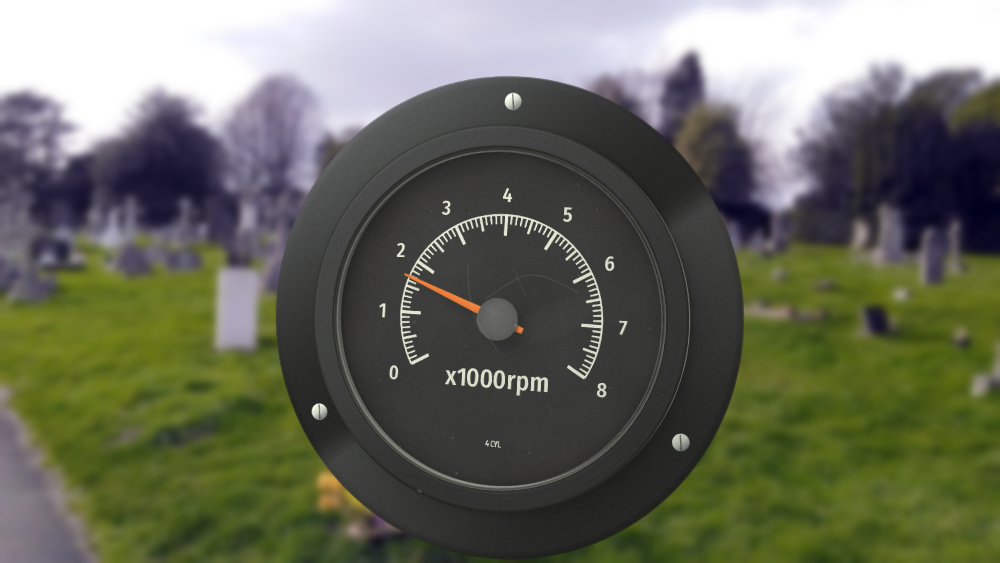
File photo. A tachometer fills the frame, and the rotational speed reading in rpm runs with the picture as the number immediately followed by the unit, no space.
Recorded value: 1700rpm
